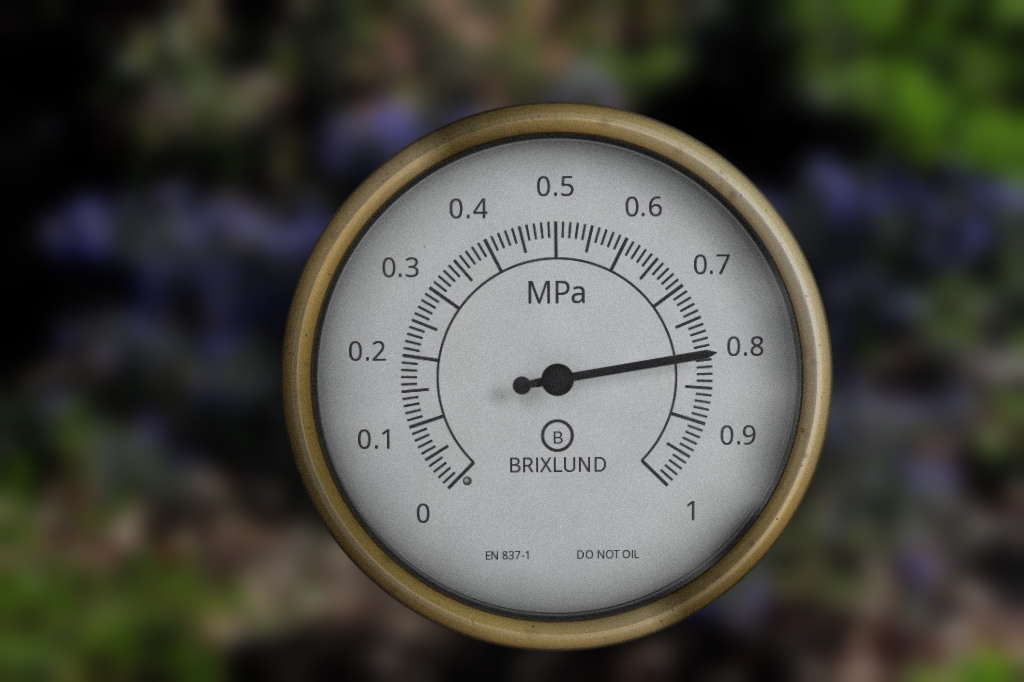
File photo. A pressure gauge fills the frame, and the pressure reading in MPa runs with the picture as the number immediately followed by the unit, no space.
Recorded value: 0.8MPa
